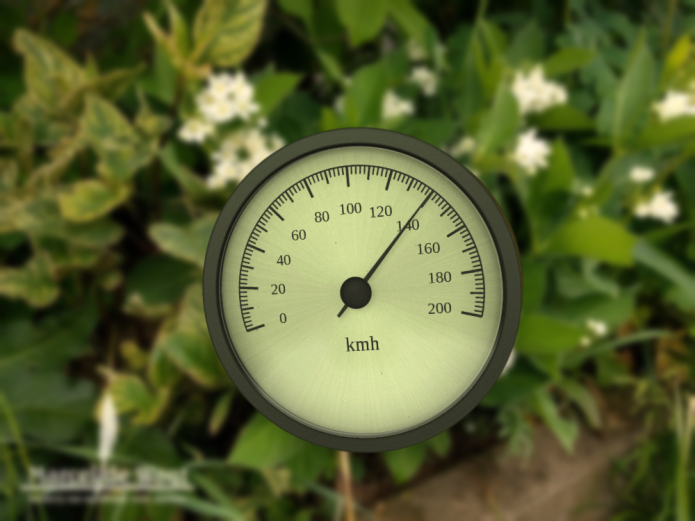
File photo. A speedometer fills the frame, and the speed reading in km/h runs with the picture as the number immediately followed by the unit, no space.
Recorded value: 140km/h
